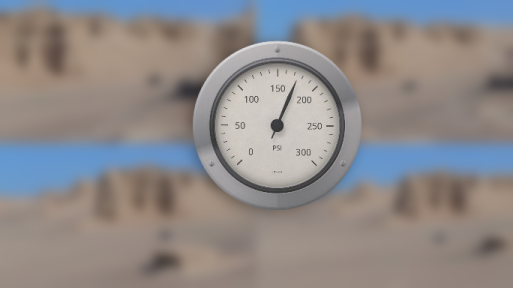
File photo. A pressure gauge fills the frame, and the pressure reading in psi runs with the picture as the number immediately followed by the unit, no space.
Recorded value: 175psi
